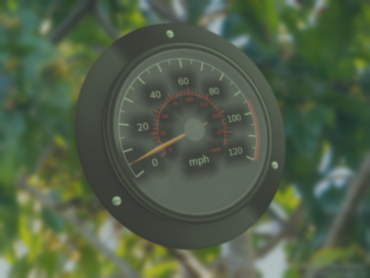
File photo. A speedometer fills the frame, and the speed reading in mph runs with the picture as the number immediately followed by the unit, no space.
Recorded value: 5mph
